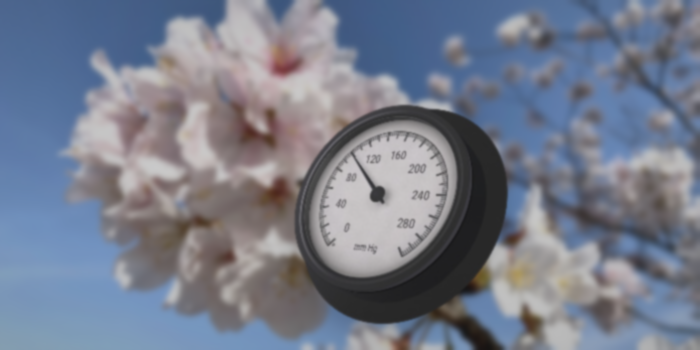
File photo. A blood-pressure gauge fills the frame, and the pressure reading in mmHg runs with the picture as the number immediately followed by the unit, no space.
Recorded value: 100mmHg
